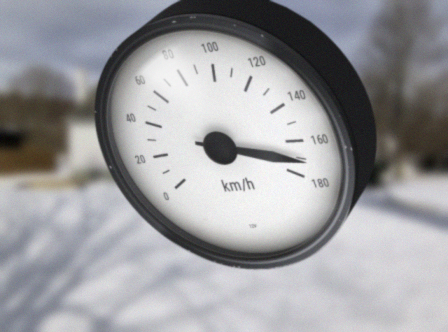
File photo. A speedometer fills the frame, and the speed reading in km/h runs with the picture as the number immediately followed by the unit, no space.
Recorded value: 170km/h
